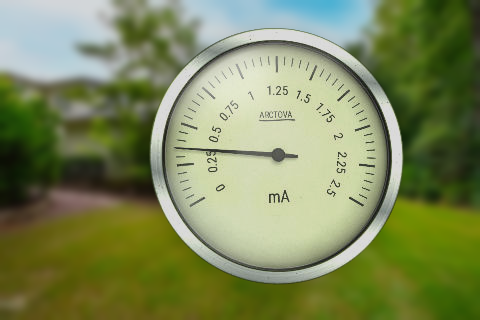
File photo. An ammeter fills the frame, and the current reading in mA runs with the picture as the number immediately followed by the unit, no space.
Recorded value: 0.35mA
